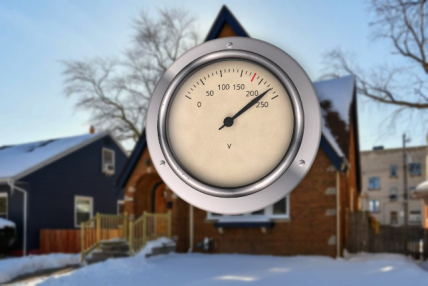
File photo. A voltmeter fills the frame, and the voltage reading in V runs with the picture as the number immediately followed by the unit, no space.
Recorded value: 230V
